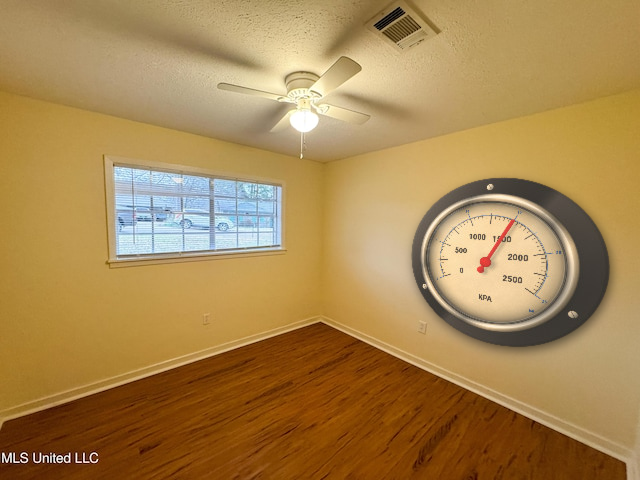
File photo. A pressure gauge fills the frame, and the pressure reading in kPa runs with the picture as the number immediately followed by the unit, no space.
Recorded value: 1500kPa
